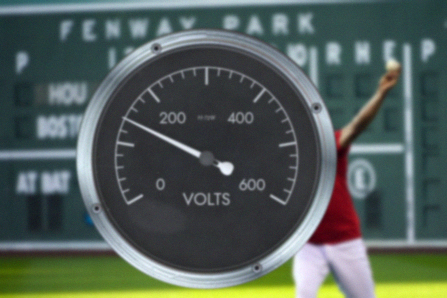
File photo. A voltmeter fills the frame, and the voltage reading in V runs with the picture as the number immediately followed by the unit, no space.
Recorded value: 140V
